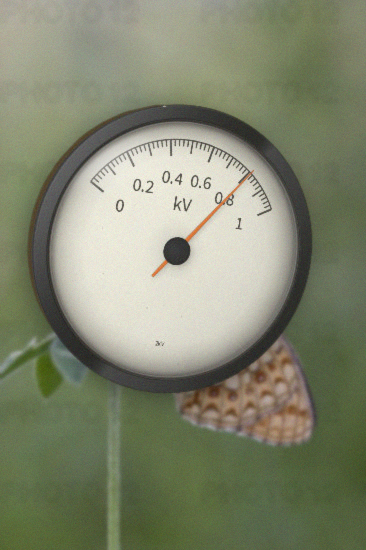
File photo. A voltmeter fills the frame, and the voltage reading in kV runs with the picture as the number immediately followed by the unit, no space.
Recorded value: 0.8kV
